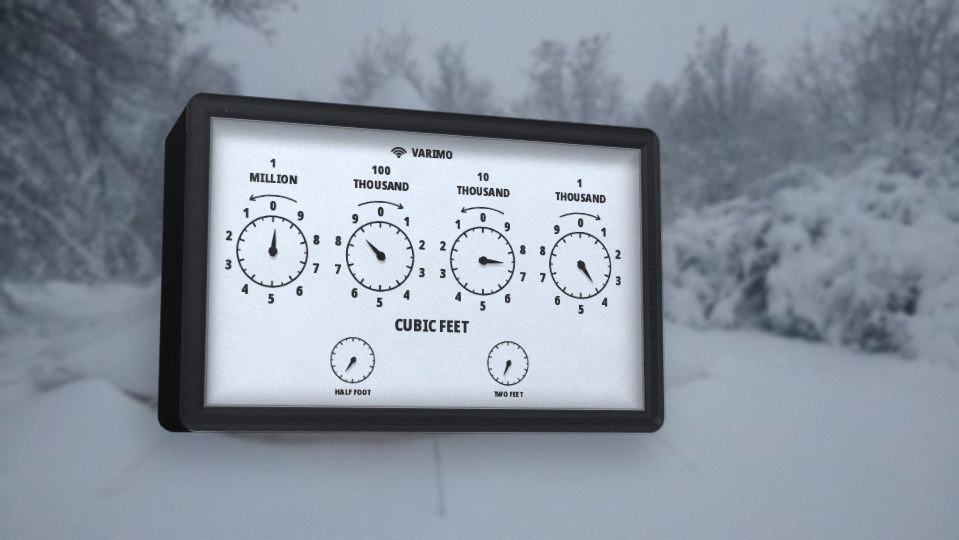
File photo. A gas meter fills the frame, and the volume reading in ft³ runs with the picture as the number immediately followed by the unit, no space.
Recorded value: 987400ft³
